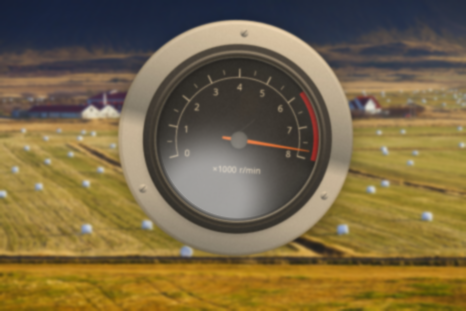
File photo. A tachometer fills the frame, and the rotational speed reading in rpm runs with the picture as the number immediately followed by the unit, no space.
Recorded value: 7750rpm
